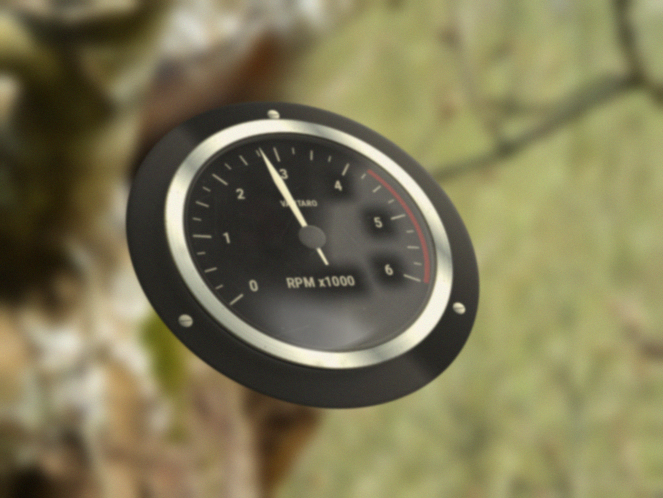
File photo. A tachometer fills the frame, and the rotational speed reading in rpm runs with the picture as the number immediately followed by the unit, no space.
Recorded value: 2750rpm
